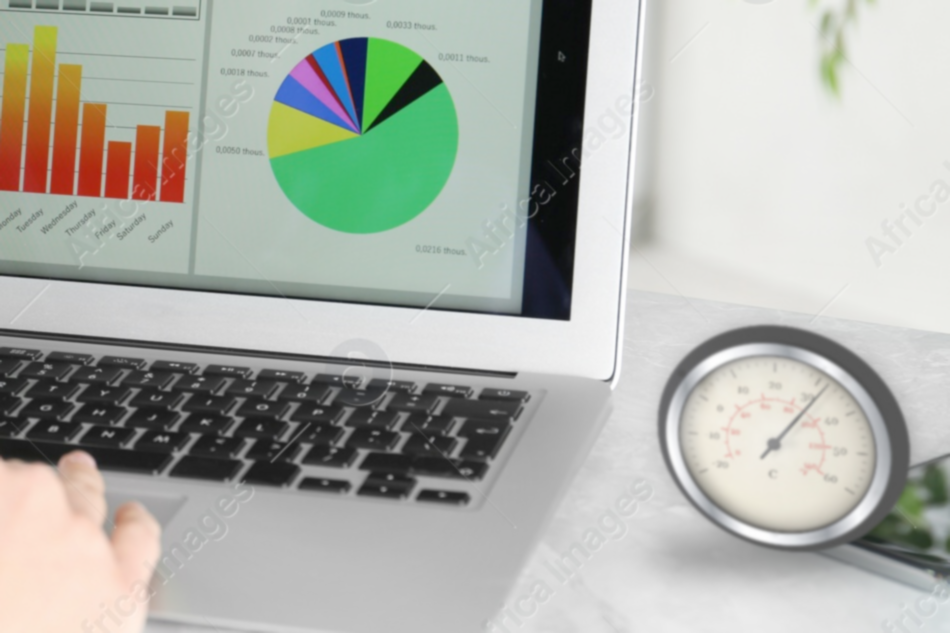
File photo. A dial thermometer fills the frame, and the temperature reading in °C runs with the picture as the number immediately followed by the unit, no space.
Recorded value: 32°C
